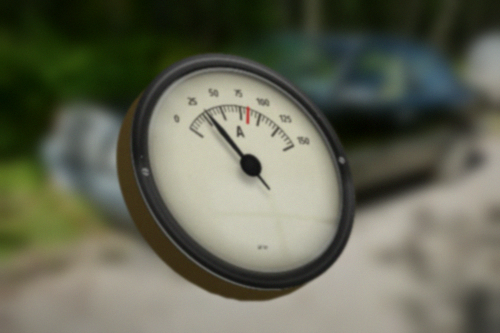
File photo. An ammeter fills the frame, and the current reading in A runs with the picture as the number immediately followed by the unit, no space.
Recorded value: 25A
